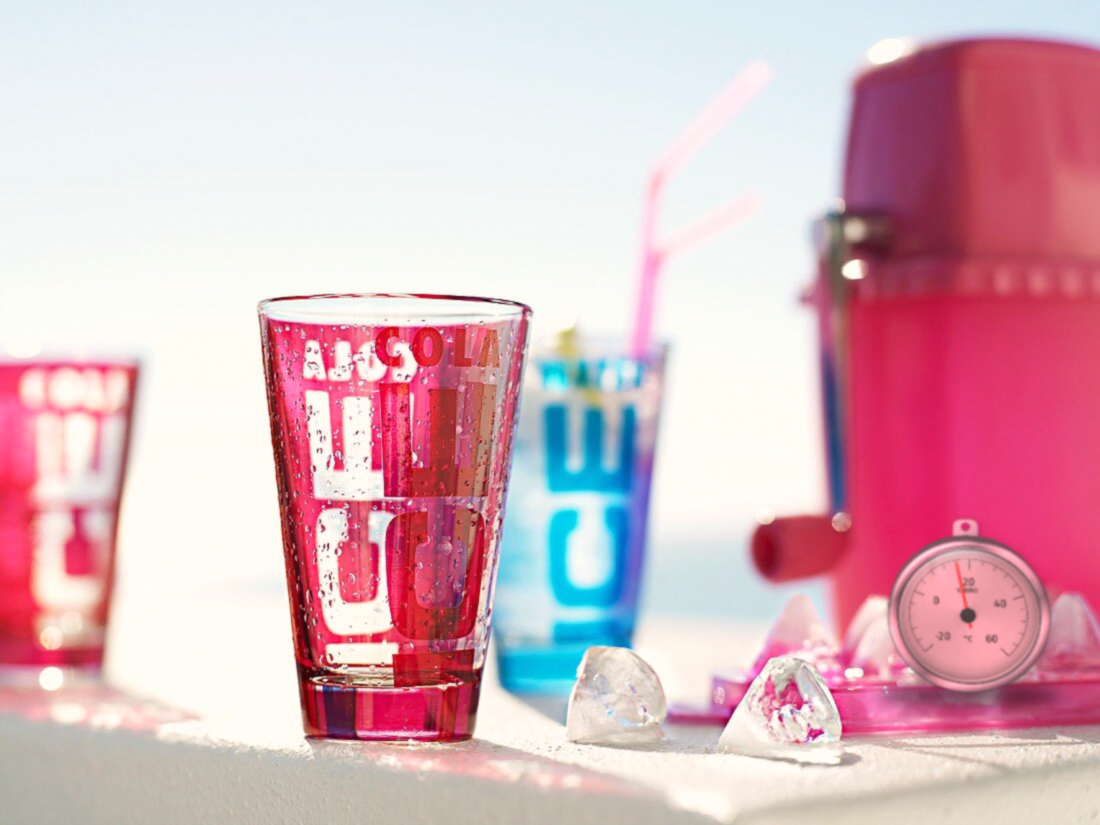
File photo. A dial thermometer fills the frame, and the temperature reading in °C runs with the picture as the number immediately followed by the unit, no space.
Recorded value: 16°C
